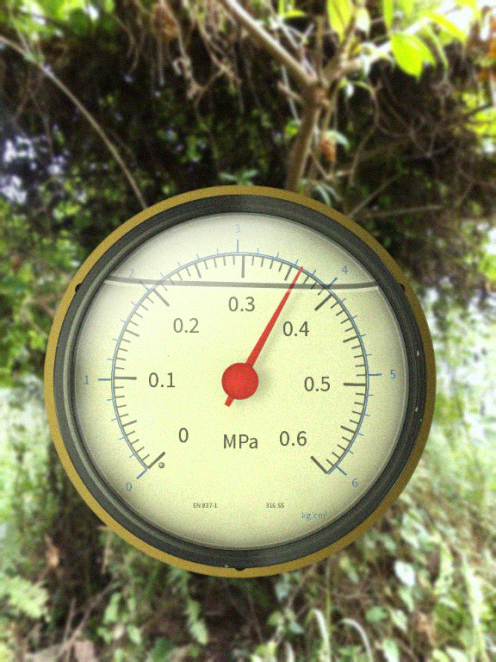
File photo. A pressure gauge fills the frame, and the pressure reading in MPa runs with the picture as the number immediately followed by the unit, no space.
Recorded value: 0.36MPa
